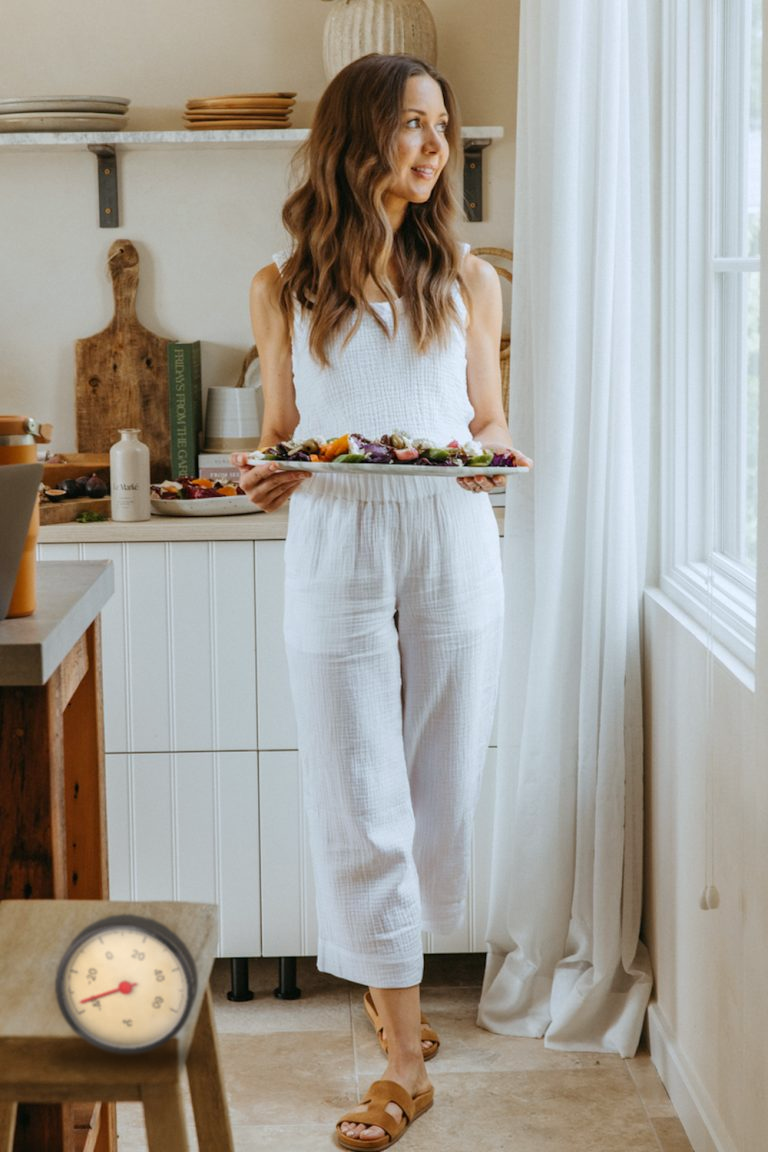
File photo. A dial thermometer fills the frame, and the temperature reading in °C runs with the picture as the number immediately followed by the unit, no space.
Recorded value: -35°C
